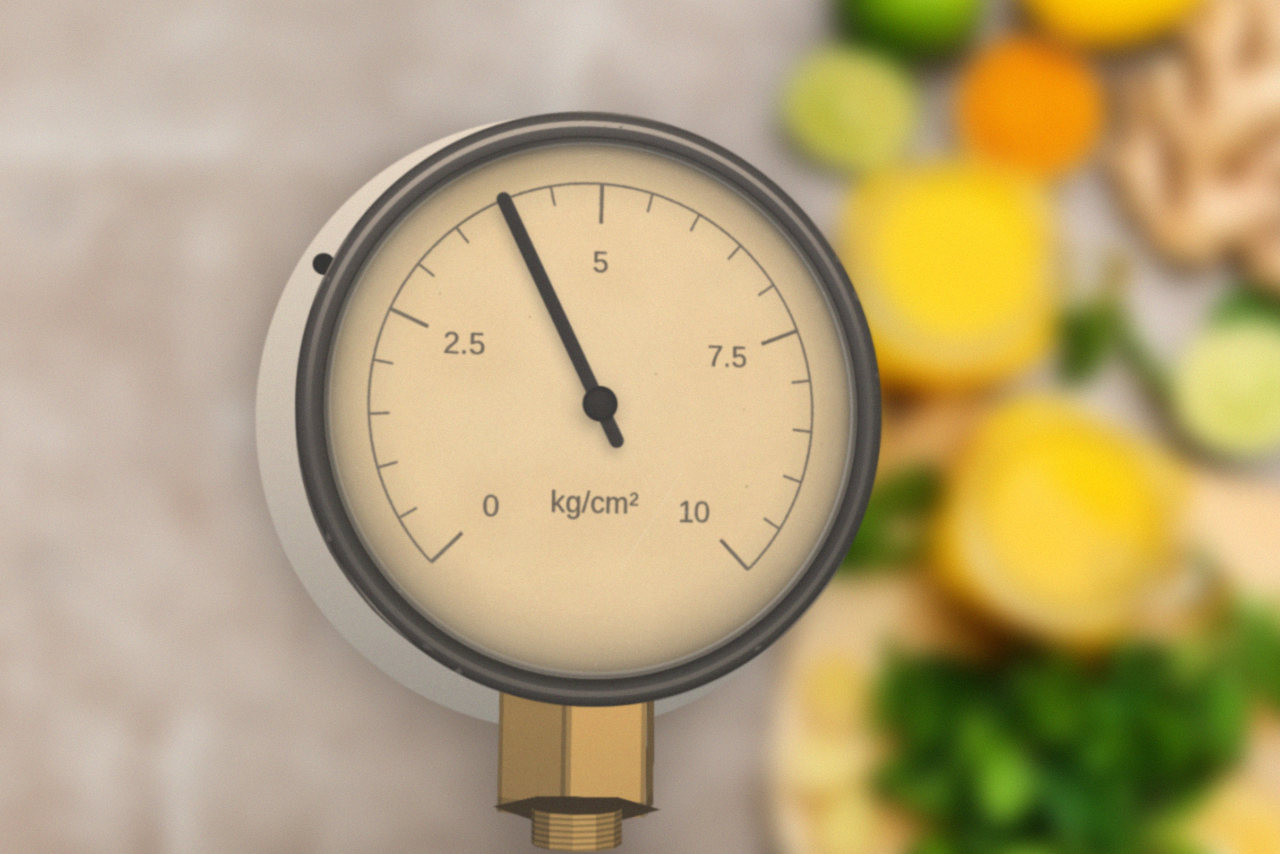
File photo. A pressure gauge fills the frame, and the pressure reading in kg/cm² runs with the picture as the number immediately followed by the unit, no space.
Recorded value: 4kg/cm²
